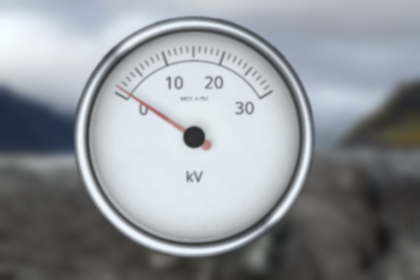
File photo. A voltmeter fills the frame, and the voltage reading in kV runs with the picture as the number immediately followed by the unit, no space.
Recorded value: 1kV
